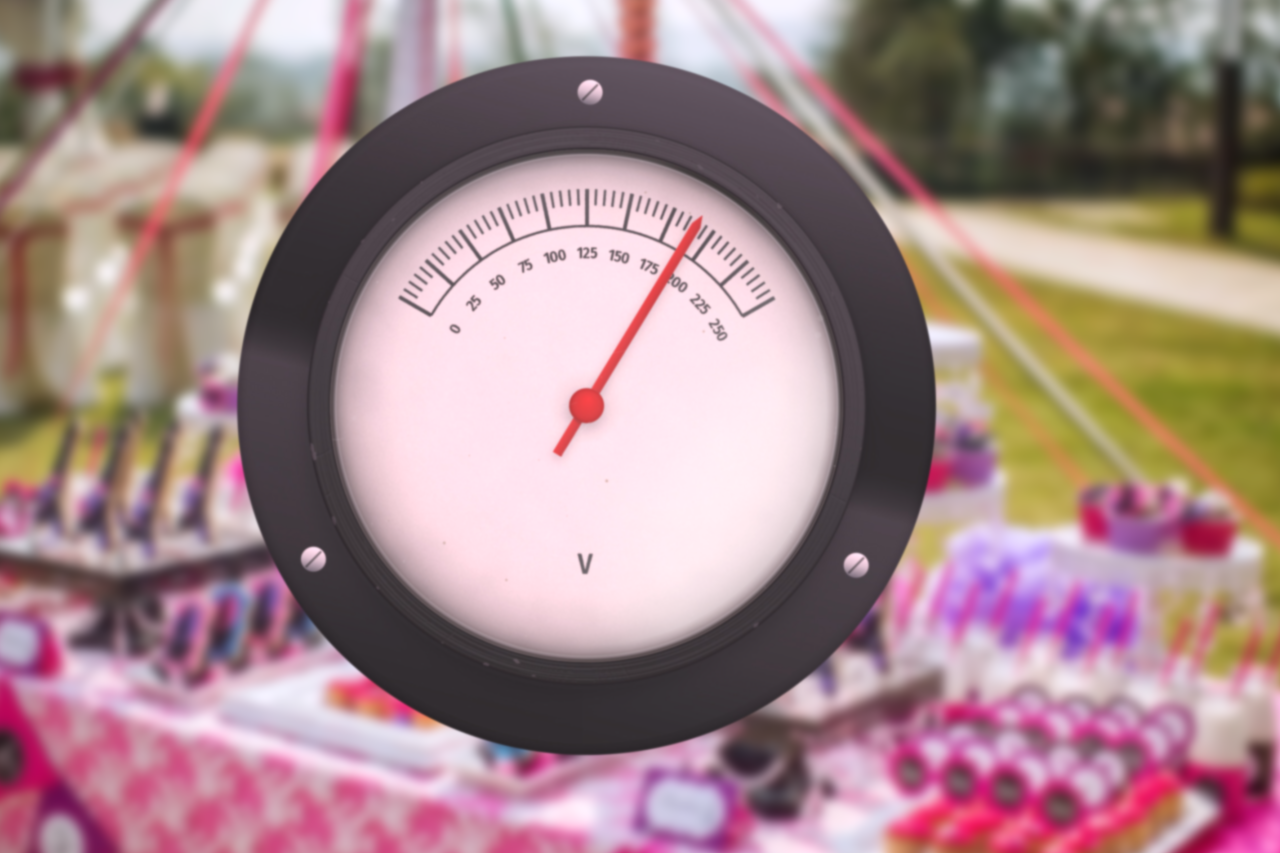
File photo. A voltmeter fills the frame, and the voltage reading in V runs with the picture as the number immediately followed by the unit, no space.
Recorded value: 190V
